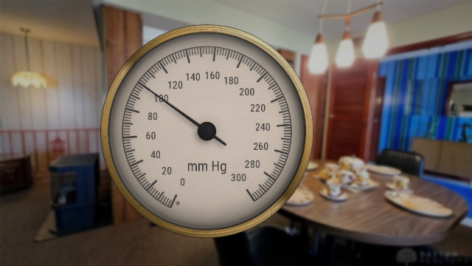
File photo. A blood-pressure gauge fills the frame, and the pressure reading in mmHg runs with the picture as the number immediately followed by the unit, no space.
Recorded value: 100mmHg
